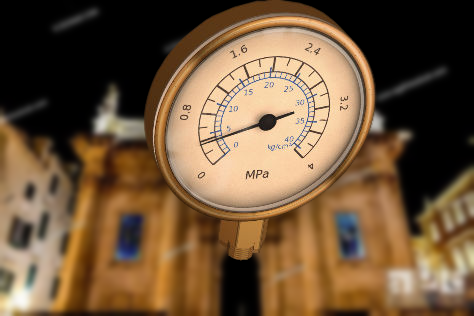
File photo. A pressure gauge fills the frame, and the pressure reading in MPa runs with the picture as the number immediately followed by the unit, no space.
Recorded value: 0.4MPa
